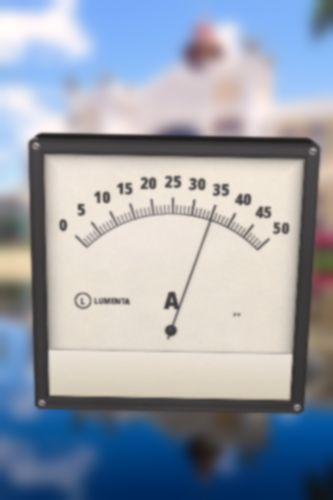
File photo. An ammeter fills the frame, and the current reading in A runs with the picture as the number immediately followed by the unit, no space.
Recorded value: 35A
